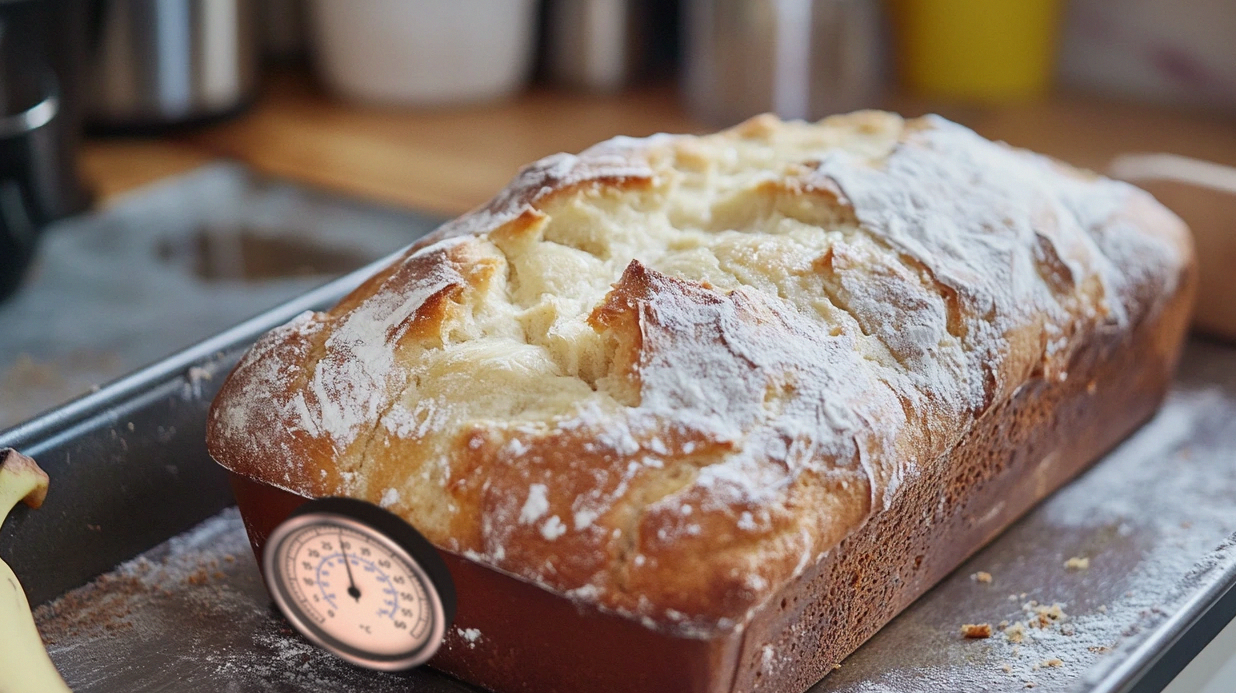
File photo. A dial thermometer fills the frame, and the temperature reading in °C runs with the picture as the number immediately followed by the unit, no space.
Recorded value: 30°C
